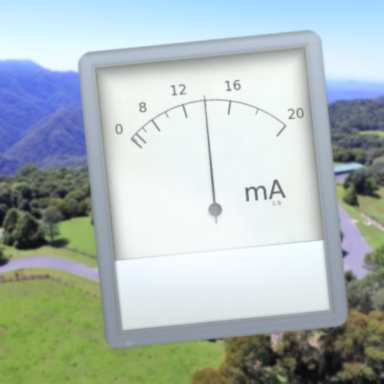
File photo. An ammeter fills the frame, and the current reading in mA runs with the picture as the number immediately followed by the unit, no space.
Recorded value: 14mA
